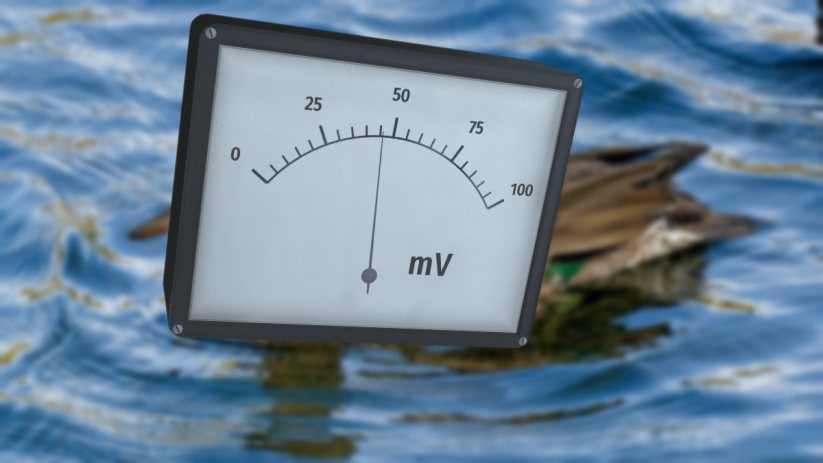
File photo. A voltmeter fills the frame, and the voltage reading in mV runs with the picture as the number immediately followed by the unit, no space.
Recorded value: 45mV
